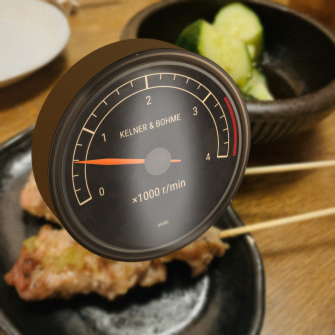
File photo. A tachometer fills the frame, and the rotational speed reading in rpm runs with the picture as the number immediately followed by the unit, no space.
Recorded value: 600rpm
